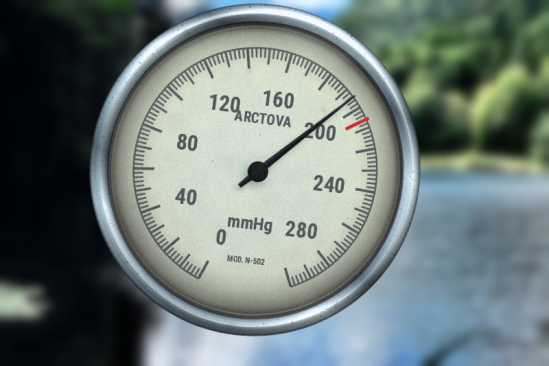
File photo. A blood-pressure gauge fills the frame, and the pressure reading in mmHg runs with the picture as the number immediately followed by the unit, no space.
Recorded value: 194mmHg
